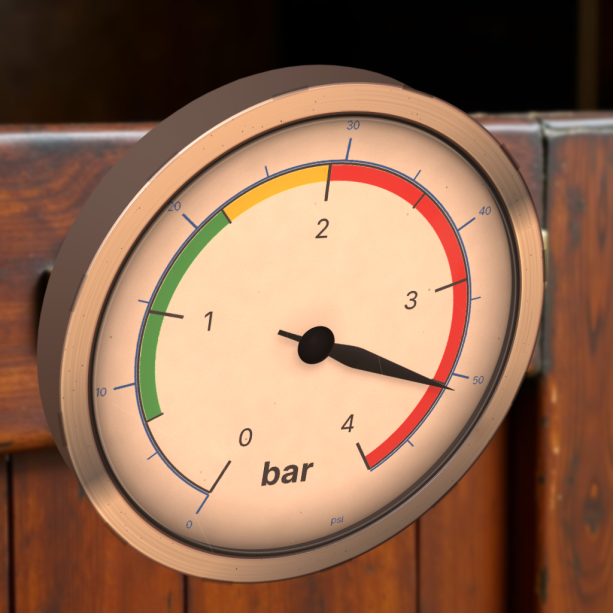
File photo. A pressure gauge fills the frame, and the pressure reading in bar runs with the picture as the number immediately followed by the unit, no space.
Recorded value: 3.5bar
